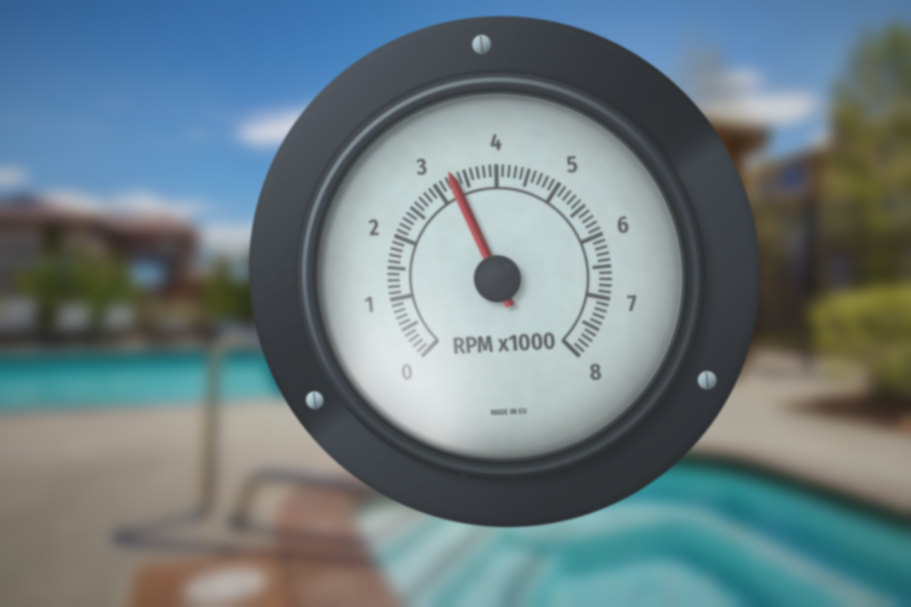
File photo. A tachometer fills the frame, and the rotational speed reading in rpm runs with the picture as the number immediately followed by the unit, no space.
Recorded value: 3300rpm
